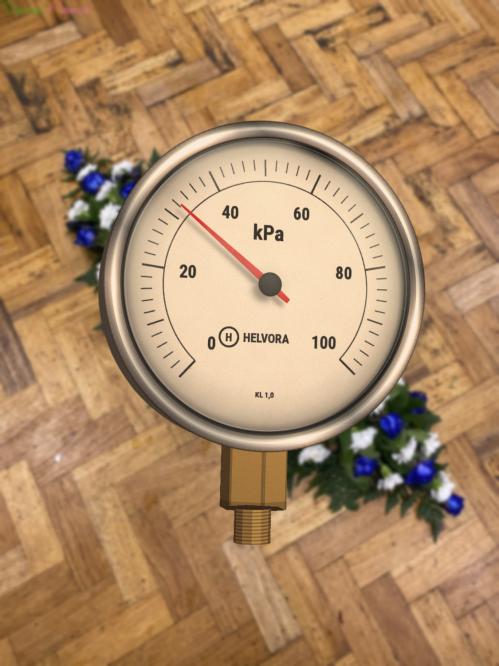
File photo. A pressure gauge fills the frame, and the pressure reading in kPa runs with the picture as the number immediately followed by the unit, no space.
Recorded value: 32kPa
